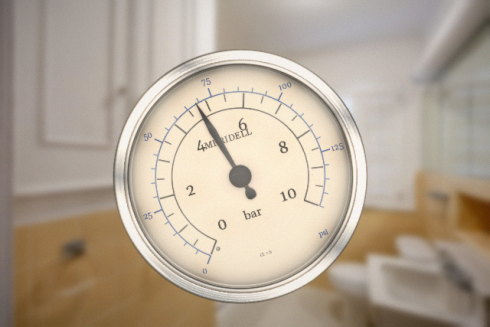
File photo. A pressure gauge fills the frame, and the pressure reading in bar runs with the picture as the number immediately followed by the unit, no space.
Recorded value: 4.75bar
